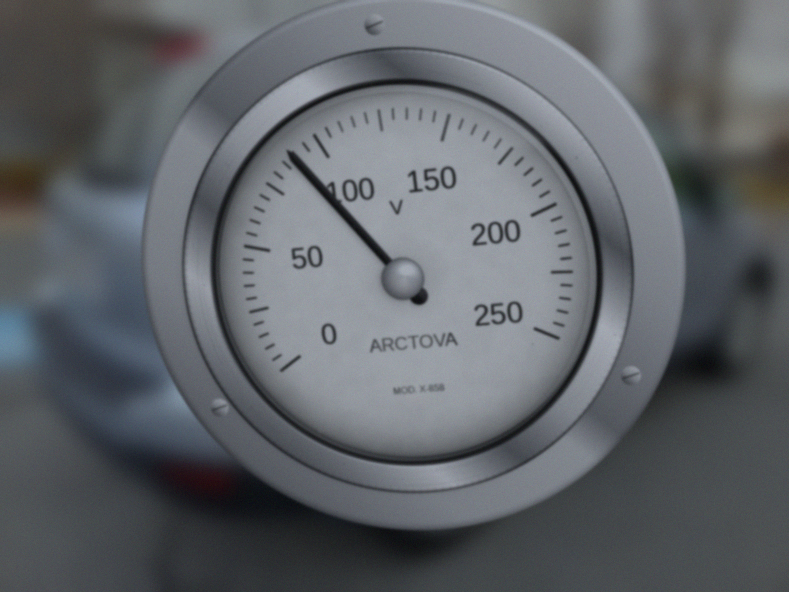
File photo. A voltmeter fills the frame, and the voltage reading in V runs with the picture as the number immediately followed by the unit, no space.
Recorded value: 90V
